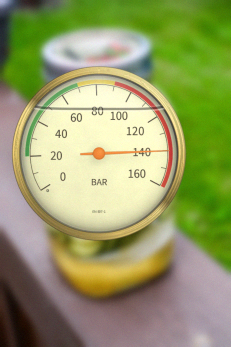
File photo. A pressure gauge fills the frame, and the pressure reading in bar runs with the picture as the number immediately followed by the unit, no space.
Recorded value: 140bar
